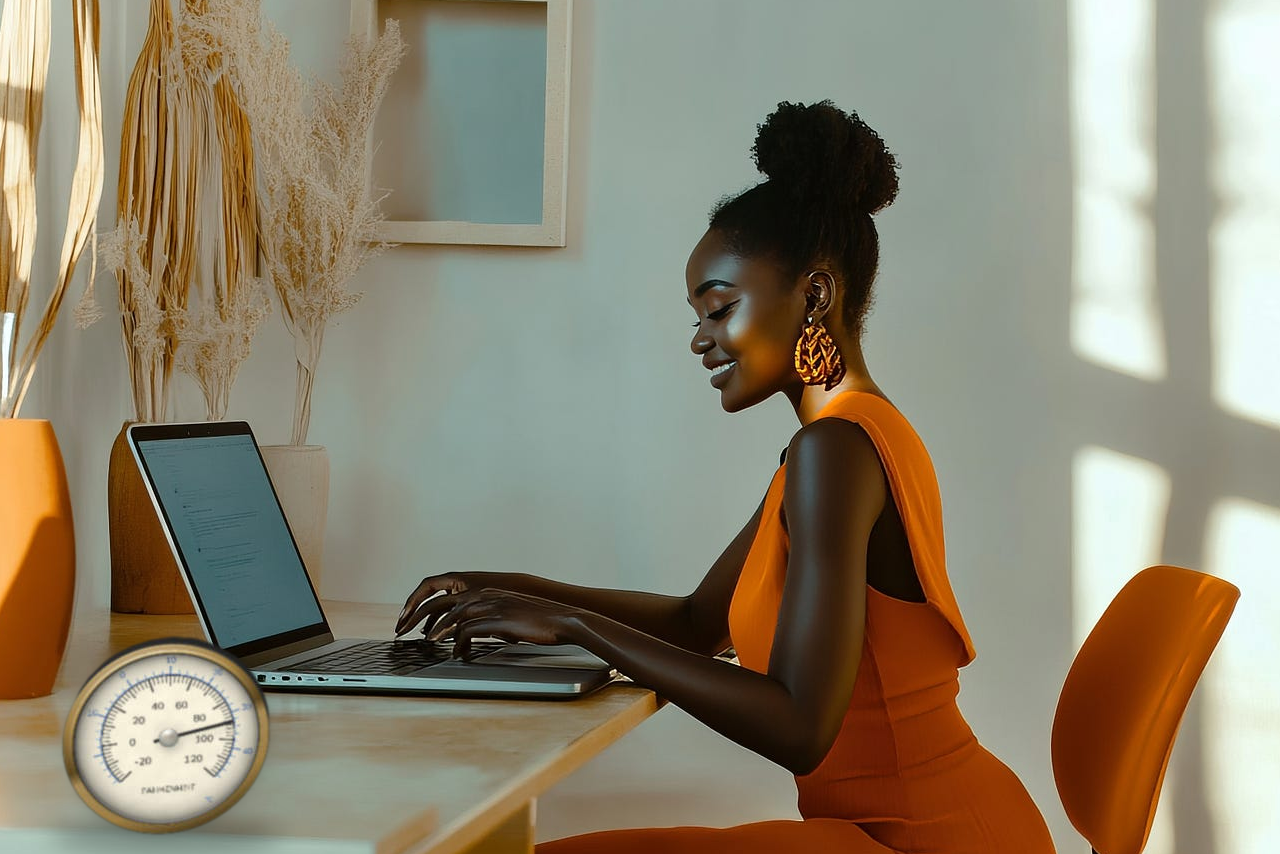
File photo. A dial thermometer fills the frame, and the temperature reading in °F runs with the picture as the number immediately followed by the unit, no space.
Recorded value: 90°F
